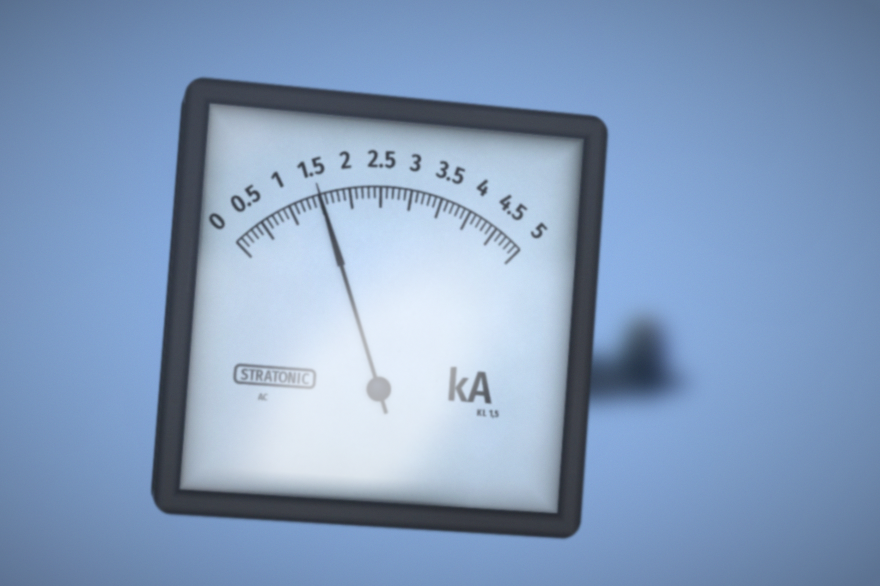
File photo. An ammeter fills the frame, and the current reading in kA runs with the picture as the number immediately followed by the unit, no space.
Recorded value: 1.5kA
